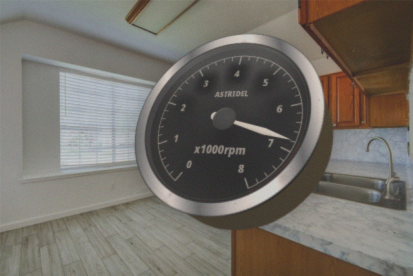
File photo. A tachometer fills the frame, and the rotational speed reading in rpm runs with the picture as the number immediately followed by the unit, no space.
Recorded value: 6800rpm
